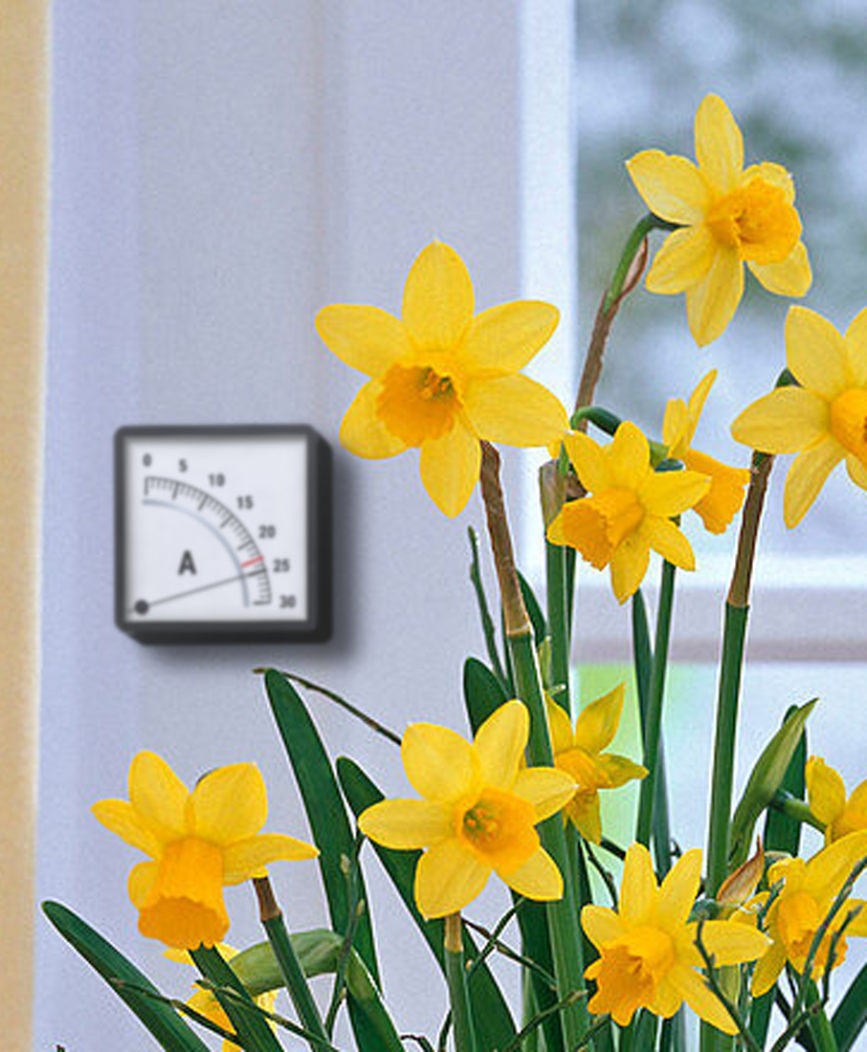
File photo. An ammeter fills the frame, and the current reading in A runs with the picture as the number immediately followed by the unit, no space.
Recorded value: 25A
